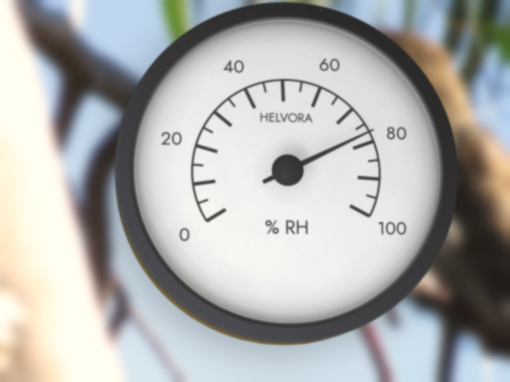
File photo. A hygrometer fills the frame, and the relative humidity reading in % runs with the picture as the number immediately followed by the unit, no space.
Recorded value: 77.5%
